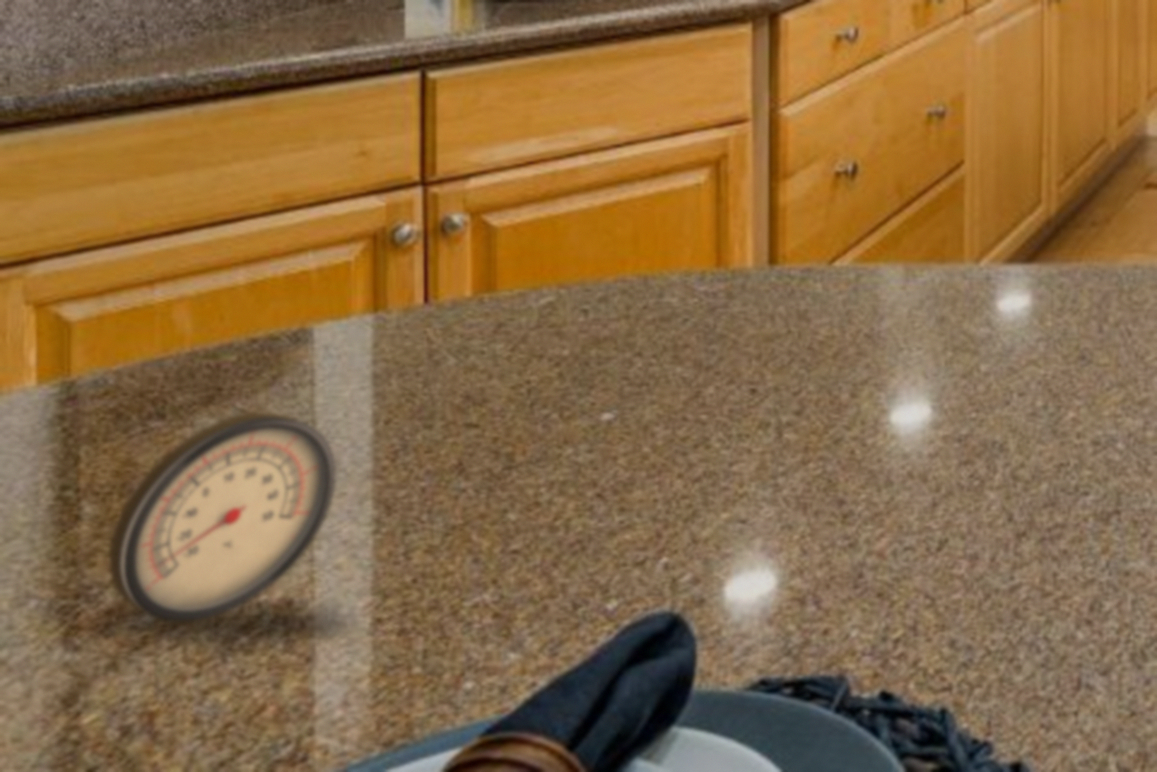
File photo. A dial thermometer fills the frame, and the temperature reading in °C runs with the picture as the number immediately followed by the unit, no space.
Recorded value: -25°C
